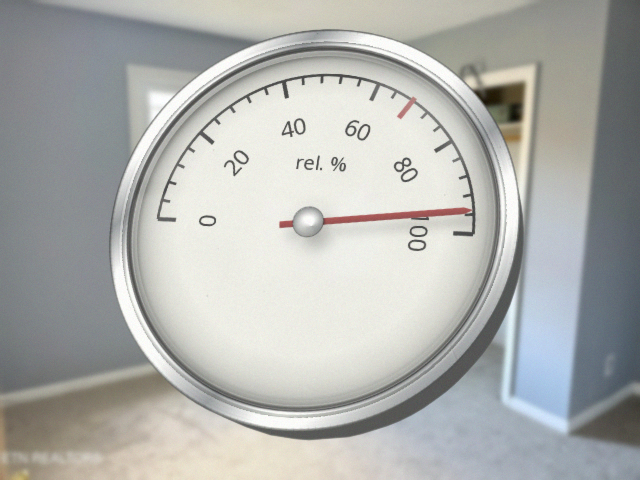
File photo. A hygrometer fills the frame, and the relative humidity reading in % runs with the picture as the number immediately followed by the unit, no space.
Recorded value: 96%
